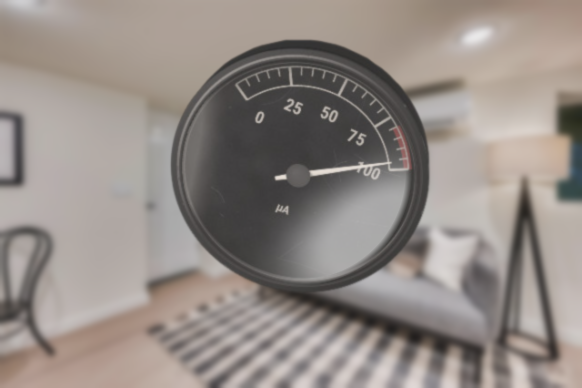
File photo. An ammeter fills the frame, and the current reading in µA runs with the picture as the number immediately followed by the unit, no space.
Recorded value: 95µA
